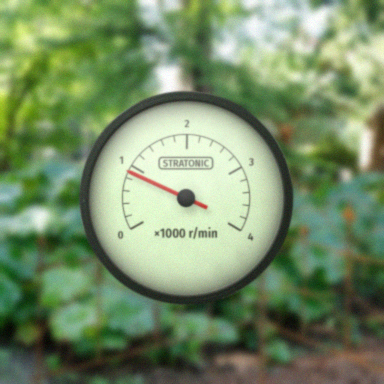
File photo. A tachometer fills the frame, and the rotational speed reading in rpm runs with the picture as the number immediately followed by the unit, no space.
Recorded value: 900rpm
